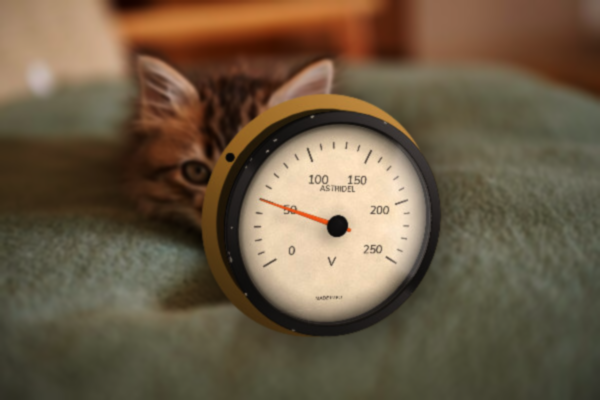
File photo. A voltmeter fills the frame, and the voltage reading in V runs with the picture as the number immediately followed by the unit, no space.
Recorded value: 50V
